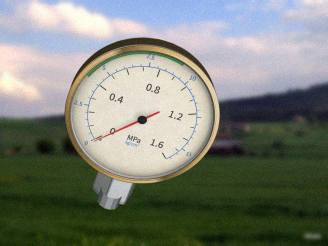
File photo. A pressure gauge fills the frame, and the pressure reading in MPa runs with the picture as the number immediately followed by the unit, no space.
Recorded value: 0MPa
